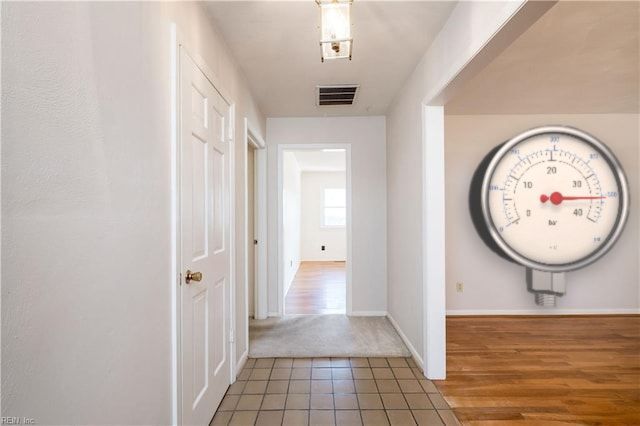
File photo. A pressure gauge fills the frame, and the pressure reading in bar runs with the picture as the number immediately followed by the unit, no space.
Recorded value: 35bar
